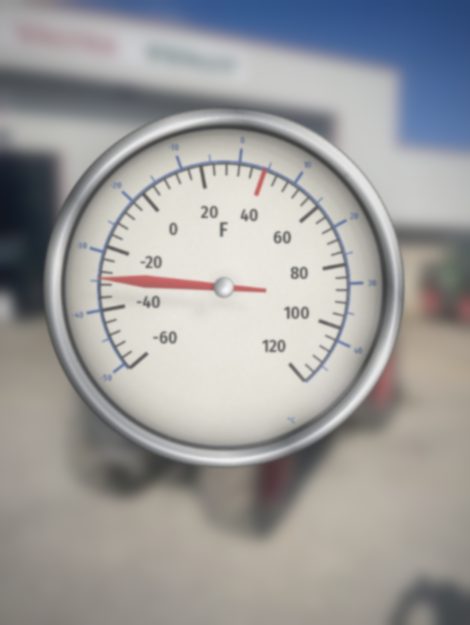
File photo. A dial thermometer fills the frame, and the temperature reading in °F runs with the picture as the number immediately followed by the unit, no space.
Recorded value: -30°F
